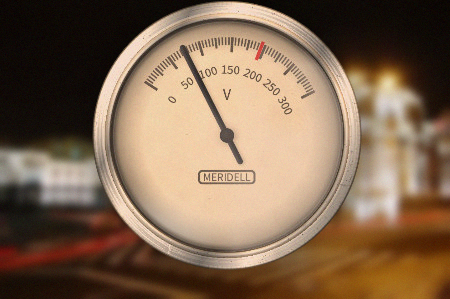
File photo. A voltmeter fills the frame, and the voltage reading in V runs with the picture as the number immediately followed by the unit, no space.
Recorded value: 75V
